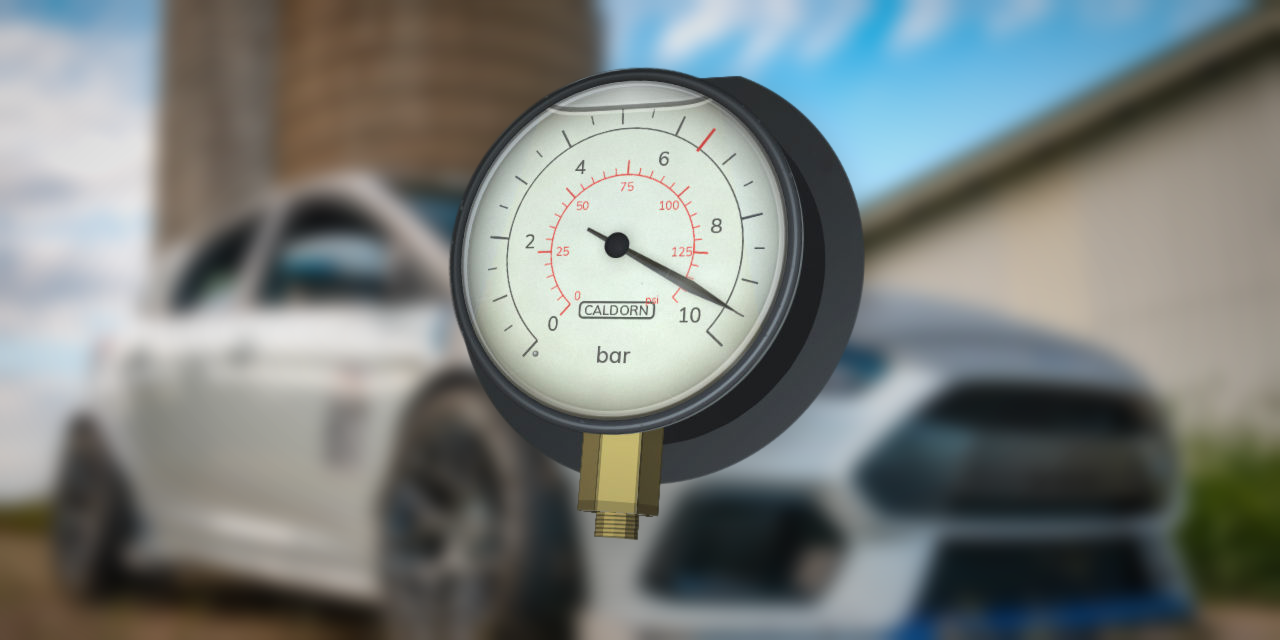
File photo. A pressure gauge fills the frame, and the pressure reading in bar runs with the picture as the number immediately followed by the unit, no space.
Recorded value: 9.5bar
